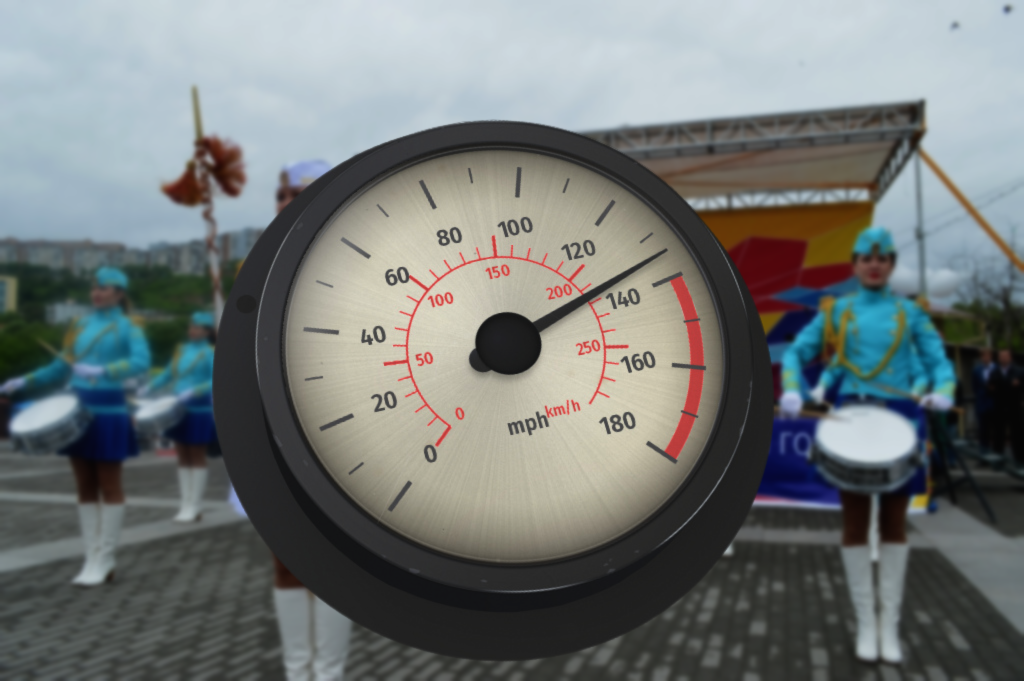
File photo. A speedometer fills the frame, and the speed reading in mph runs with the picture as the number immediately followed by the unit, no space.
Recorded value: 135mph
